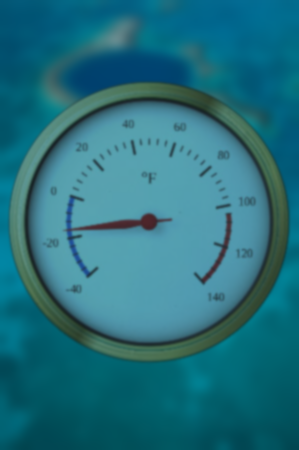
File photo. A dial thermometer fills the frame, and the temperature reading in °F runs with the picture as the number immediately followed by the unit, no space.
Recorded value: -16°F
